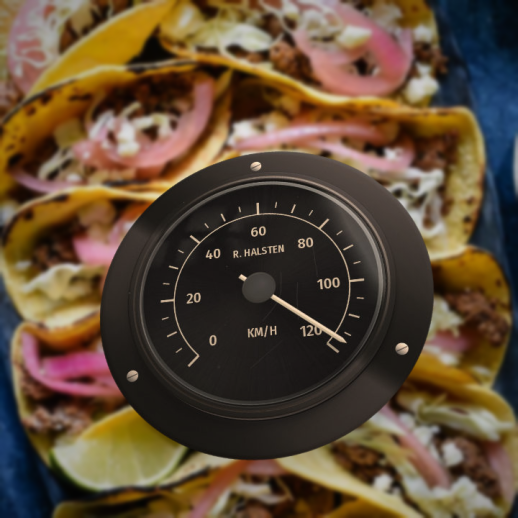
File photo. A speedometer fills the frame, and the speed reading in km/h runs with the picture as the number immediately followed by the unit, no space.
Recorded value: 117.5km/h
